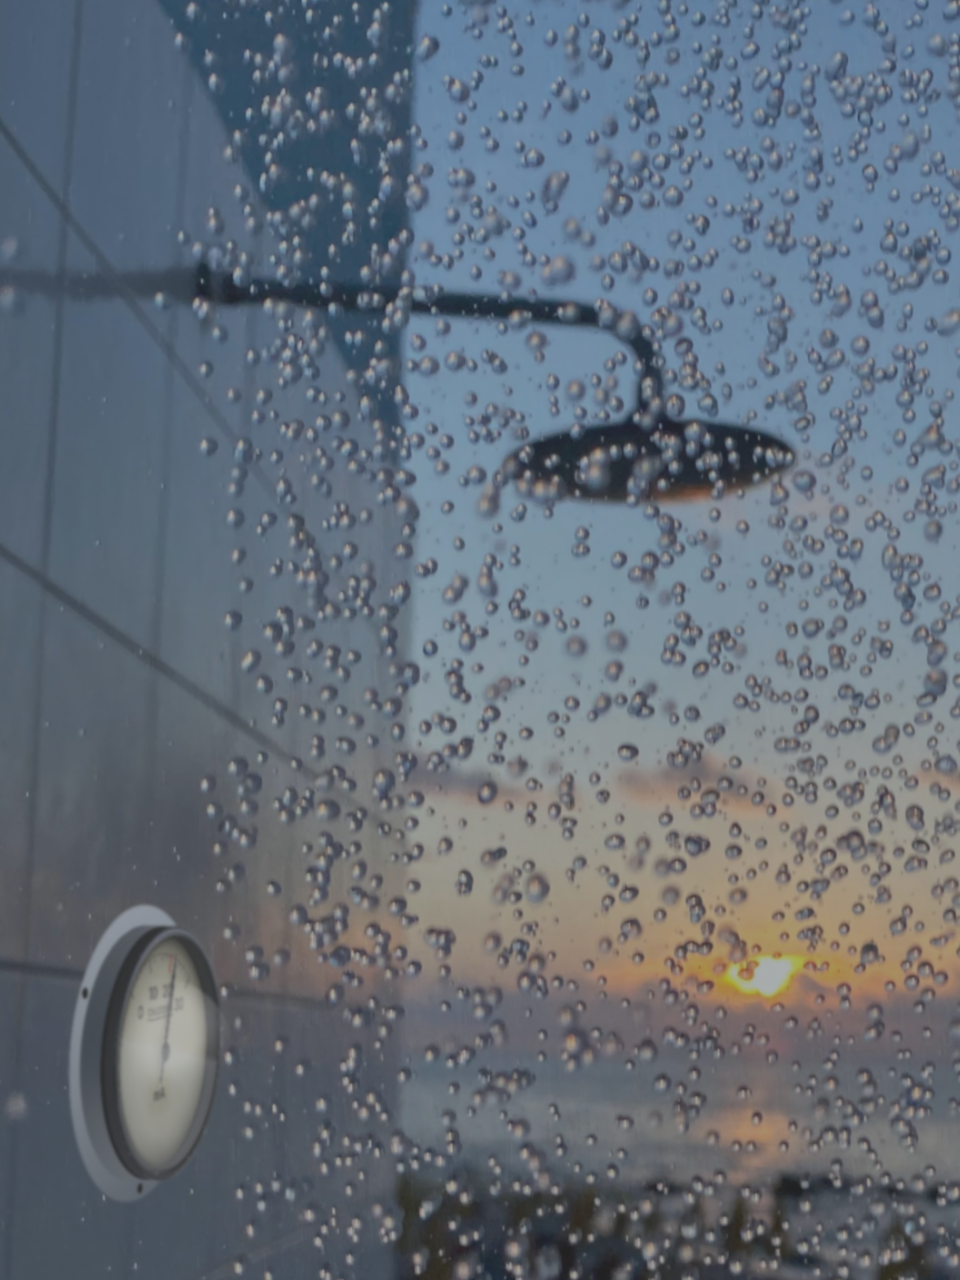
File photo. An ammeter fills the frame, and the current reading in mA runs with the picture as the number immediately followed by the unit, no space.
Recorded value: 20mA
